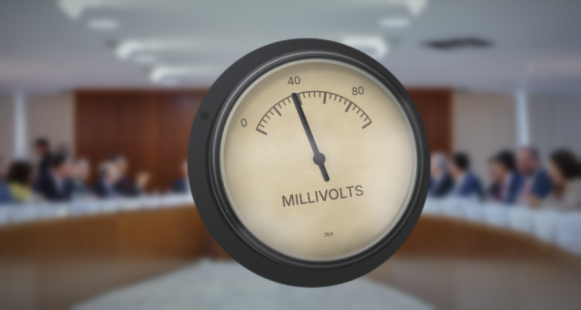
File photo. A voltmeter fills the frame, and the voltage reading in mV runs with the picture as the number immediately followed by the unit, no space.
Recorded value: 36mV
